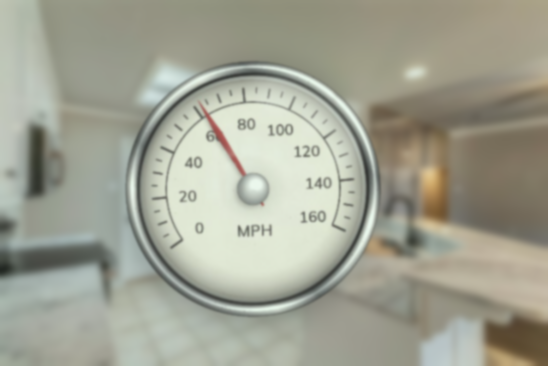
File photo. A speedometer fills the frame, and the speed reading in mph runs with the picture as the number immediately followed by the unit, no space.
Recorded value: 62.5mph
